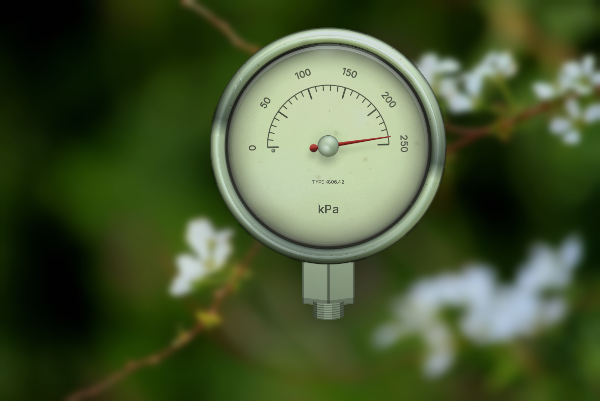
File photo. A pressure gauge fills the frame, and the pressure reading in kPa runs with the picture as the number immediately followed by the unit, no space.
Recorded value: 240kPa
